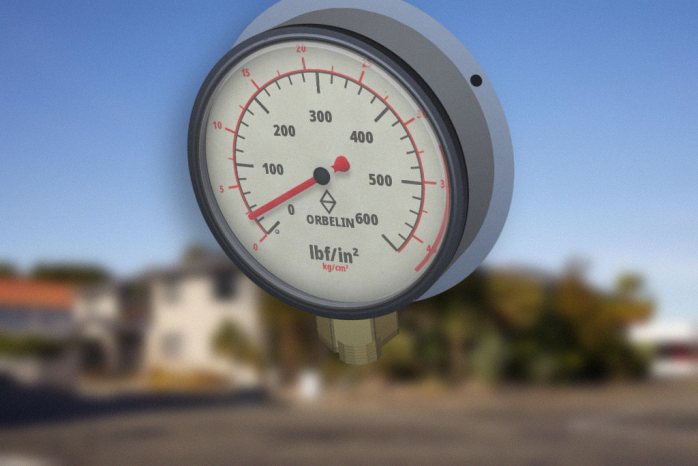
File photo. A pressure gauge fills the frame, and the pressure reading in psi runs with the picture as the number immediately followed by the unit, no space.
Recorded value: 30psi
